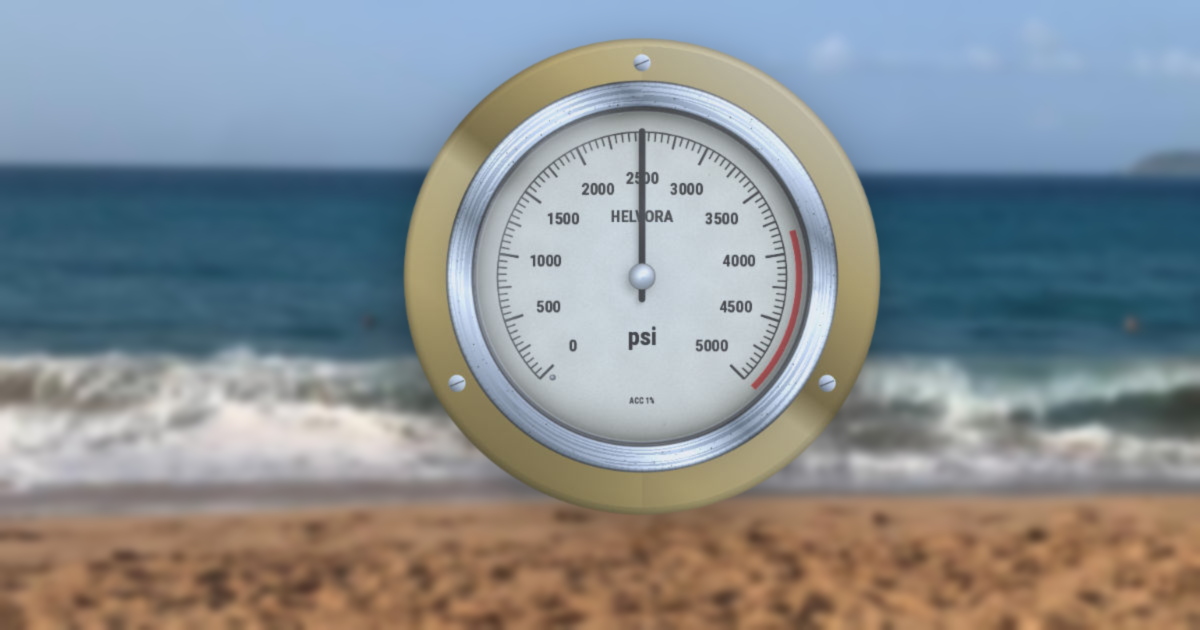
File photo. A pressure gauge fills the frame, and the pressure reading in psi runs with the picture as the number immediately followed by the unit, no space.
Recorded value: 2500psi
